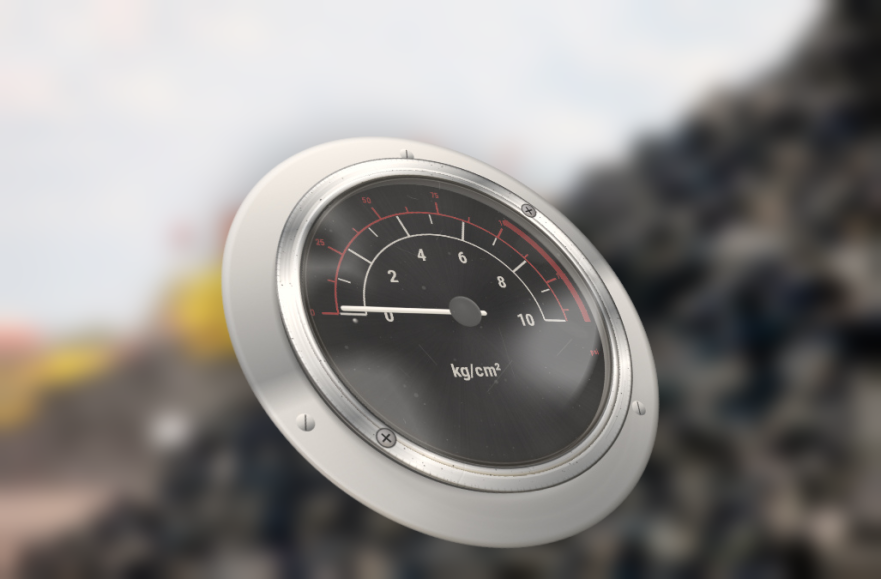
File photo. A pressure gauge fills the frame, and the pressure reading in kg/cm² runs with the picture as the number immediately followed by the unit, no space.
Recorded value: 0kg/cm²
